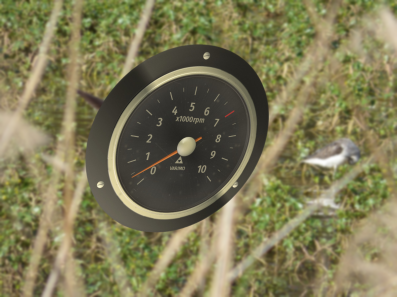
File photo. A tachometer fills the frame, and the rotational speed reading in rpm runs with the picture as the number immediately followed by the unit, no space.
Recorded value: 500rpm
